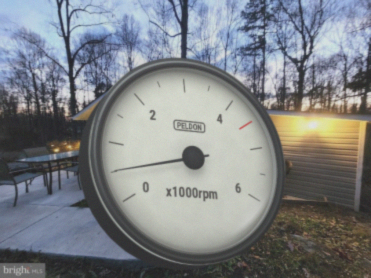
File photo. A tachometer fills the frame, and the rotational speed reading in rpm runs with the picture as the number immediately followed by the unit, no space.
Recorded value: 500rpm
